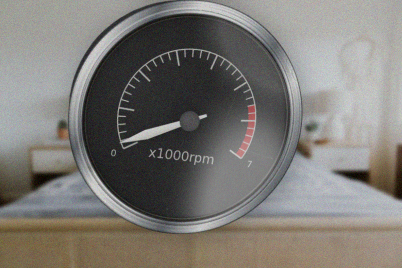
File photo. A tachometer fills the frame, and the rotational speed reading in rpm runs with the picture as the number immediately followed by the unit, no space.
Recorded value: 200rpm
